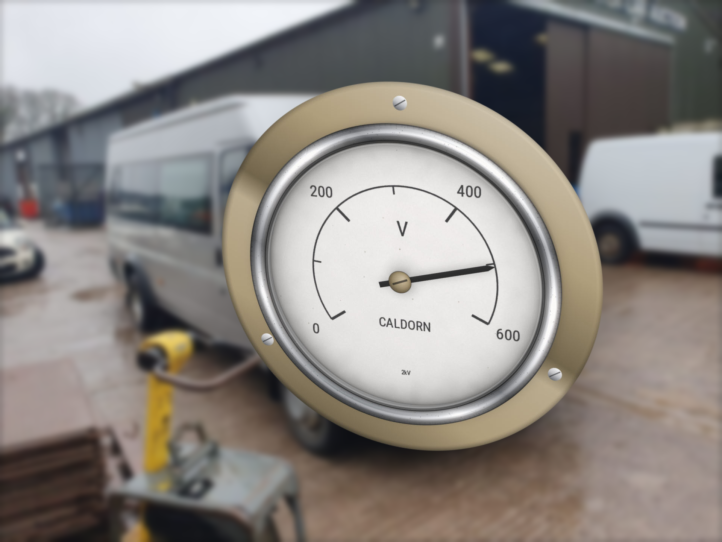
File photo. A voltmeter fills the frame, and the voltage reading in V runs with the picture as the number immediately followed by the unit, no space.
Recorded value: 500V
